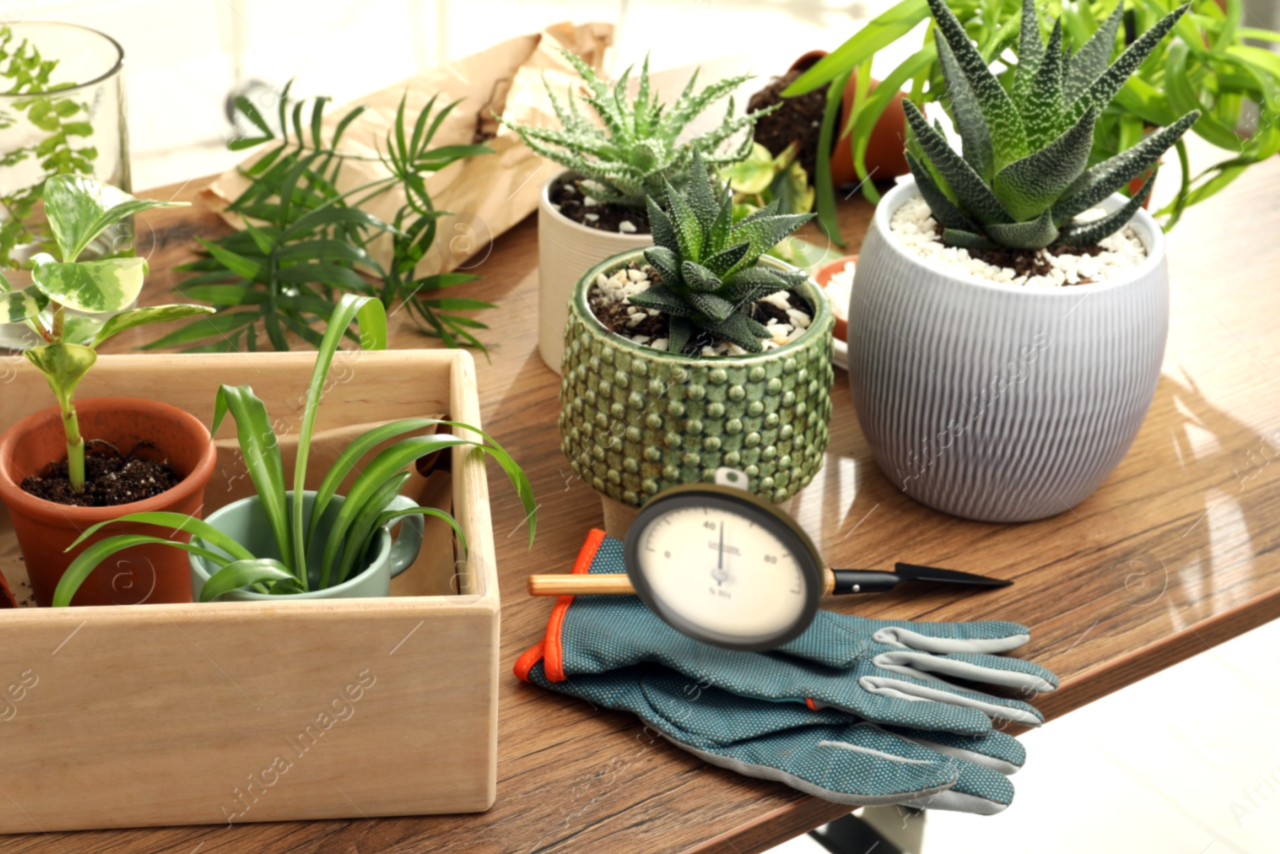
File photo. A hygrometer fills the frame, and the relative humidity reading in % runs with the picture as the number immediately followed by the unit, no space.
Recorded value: 48%
